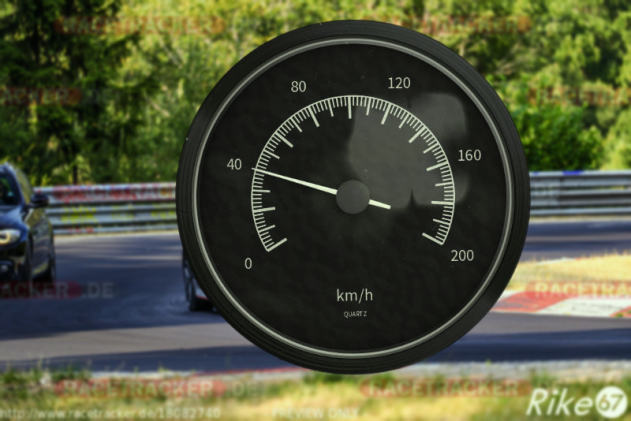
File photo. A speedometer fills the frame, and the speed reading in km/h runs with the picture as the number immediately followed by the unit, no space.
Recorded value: 40km/h
